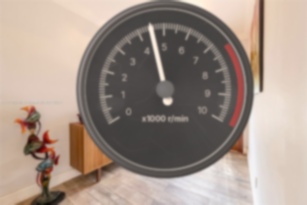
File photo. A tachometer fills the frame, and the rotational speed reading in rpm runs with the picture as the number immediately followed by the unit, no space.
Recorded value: 4500rpm
